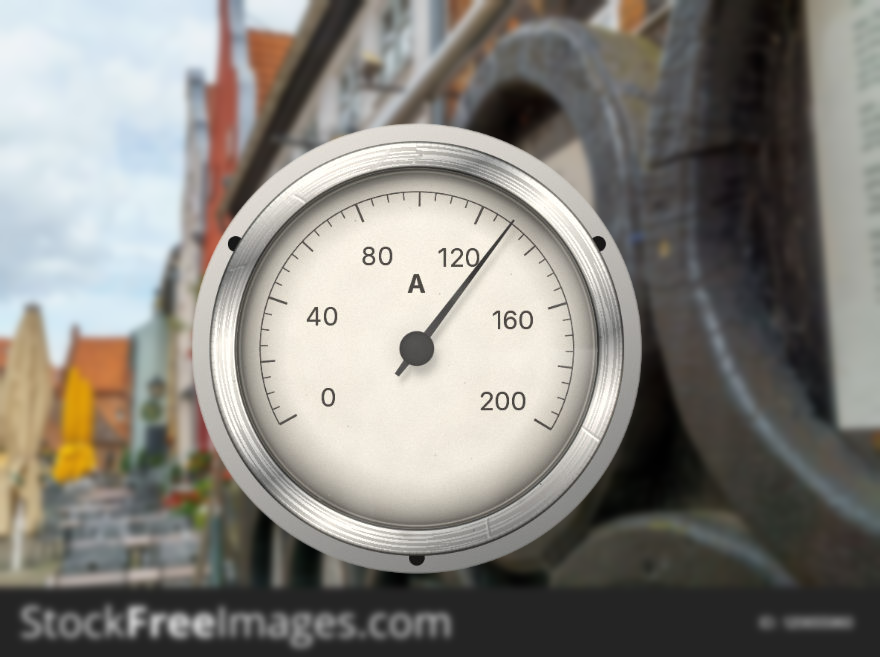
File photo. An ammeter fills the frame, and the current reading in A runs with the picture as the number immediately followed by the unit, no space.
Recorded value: 130A
